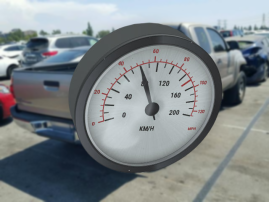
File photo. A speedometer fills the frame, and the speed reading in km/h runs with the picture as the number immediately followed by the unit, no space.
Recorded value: 80km/h
